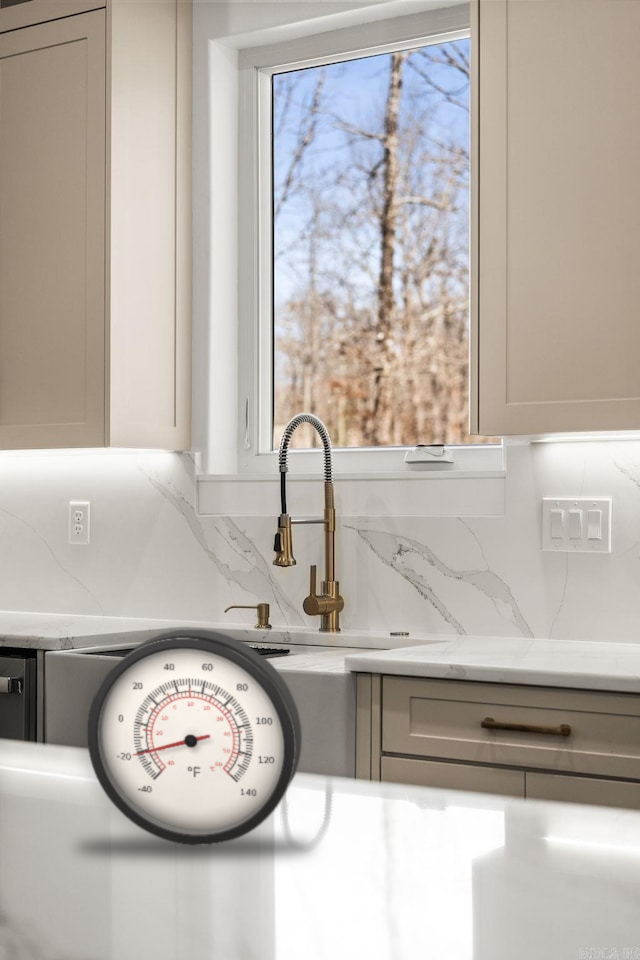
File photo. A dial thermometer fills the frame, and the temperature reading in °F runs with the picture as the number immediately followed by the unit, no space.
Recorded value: -20°F
